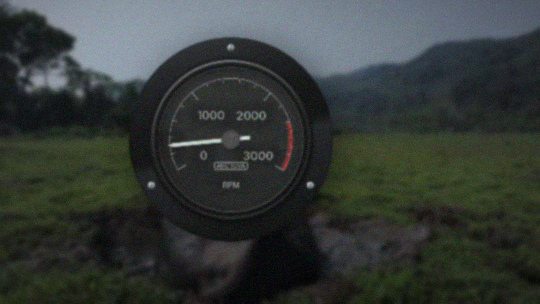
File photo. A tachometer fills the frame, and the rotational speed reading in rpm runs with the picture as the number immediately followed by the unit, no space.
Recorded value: 300rpm
